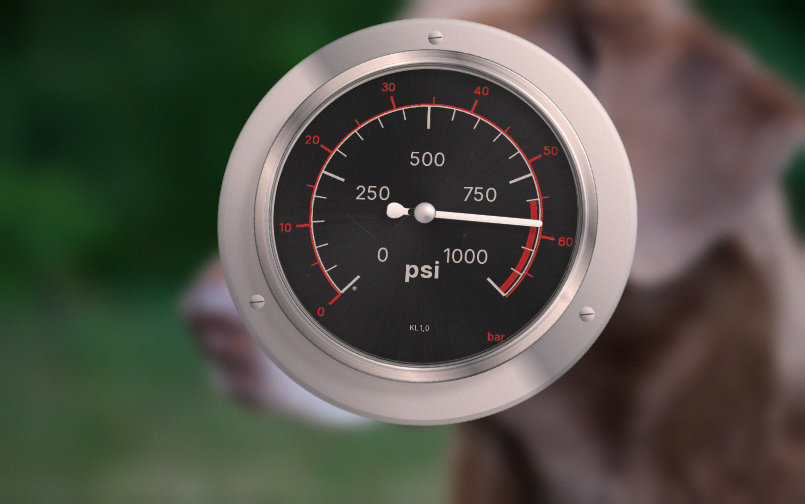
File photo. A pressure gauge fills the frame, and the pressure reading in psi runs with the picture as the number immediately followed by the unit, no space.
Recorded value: 850psi
